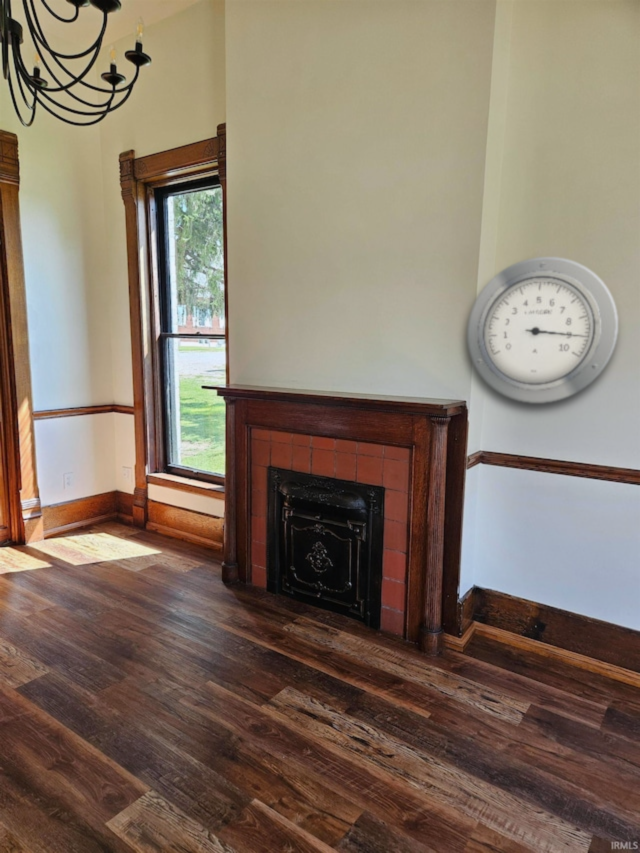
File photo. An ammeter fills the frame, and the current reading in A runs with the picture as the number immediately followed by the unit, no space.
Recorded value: 9A
